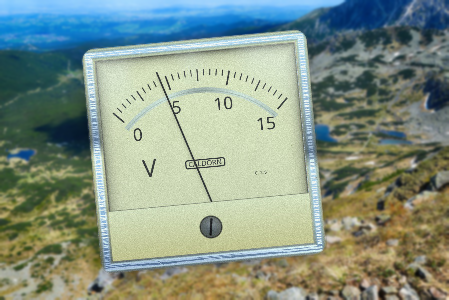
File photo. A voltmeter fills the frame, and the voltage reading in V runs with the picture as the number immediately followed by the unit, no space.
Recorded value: 4.5V
